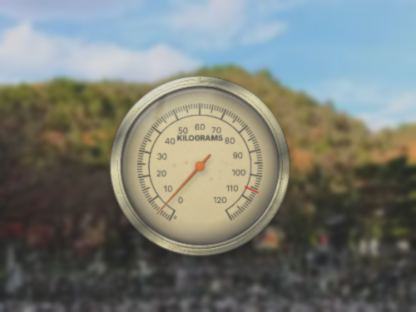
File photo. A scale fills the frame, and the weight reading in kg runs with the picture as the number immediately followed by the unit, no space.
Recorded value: 5kg
